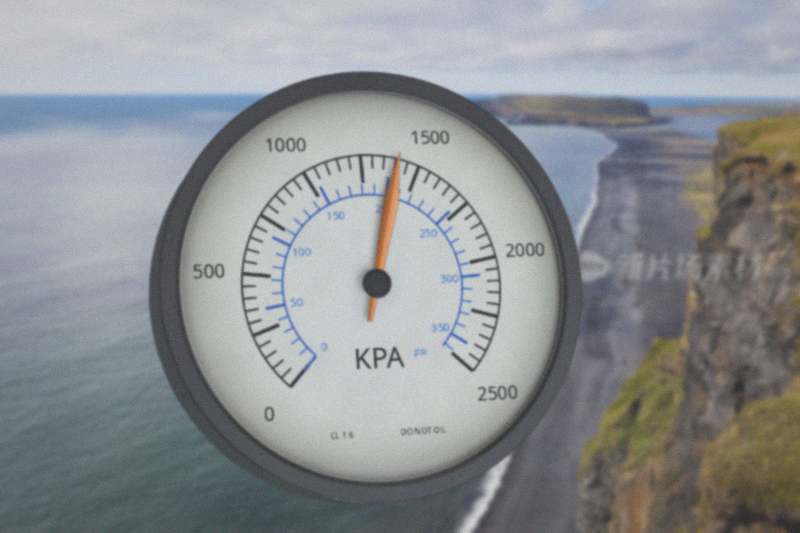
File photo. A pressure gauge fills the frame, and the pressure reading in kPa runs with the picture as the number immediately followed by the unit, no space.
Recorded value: 1400kPa
